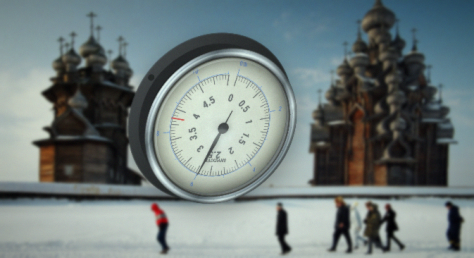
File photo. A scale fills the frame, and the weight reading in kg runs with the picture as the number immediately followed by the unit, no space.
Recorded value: 2.75kg
